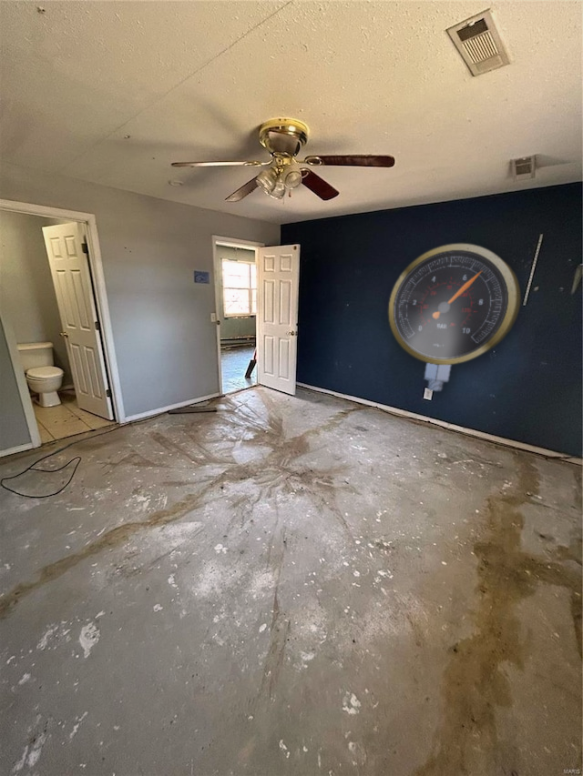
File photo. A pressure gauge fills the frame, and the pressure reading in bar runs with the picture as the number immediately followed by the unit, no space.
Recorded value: 6.5bar
